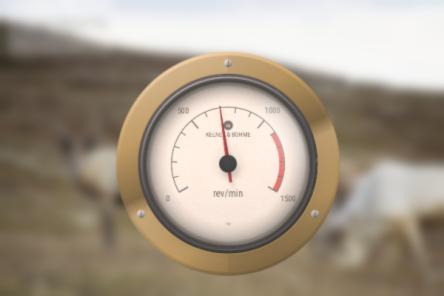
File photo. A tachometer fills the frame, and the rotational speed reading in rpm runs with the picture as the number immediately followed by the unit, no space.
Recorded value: 700rpm
